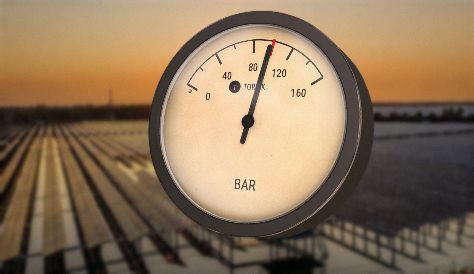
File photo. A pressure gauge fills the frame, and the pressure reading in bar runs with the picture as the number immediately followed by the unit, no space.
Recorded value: 100bar
